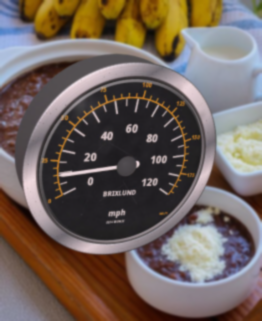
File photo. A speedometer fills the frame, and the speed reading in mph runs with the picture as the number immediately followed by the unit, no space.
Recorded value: 10mph
